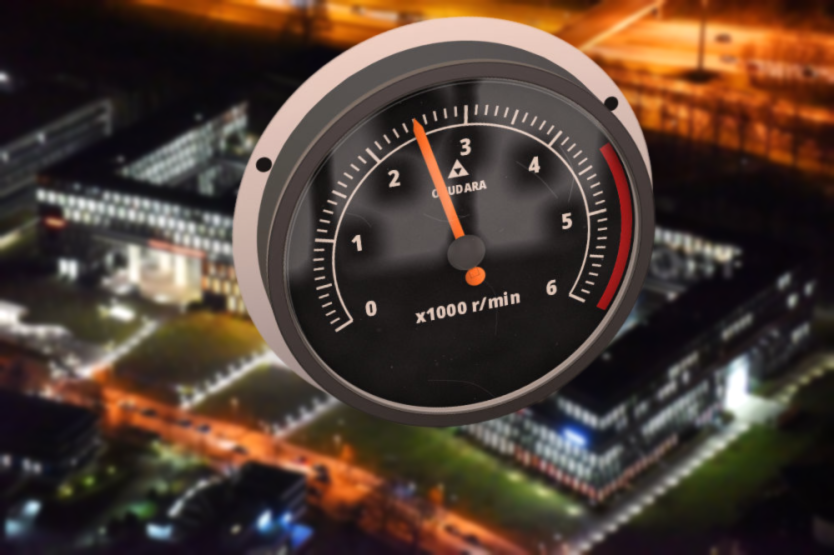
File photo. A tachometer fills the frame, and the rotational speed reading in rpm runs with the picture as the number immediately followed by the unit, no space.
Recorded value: 2500rpm
